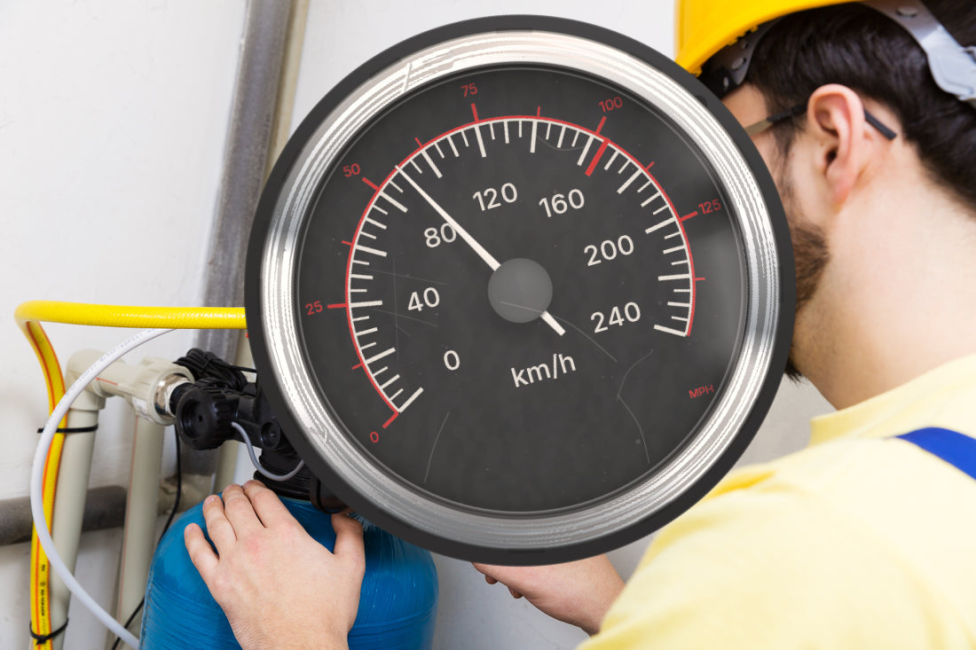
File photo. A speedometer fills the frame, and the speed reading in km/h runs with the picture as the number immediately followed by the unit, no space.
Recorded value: 90km/h
